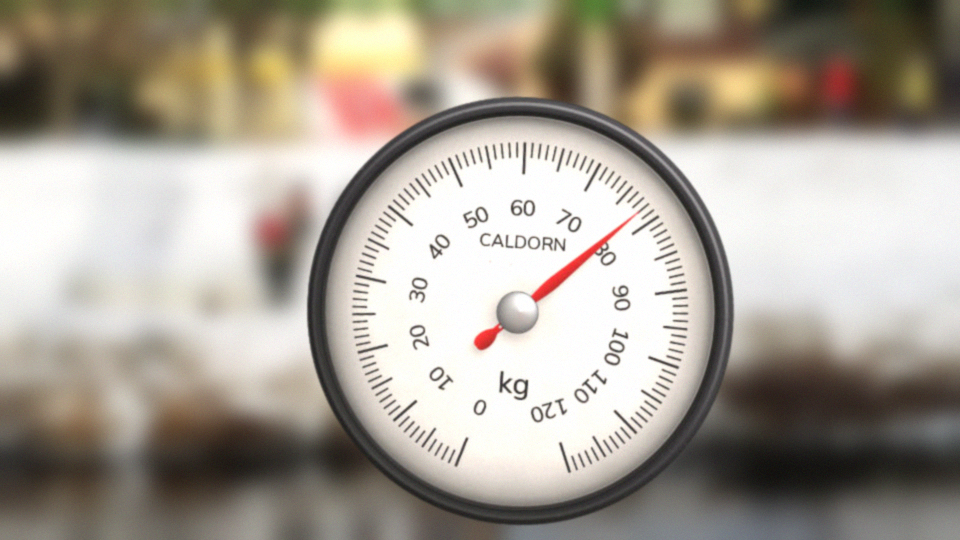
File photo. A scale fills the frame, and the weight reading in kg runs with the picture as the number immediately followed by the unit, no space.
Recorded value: 78kg
